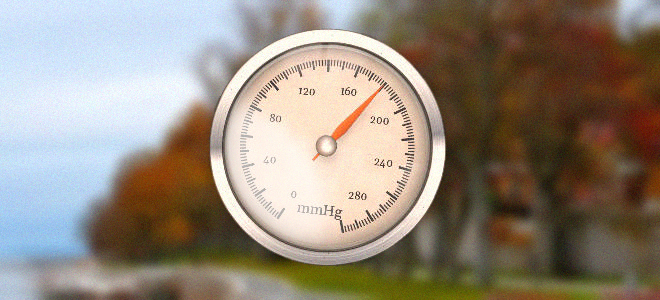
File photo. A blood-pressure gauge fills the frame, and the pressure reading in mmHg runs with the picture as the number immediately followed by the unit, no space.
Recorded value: 180mmHg
